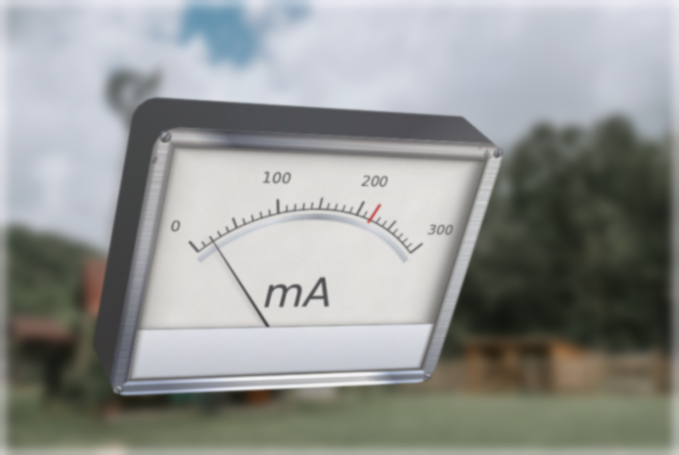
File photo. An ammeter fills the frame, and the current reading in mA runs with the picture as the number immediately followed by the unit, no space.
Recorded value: 20mA
